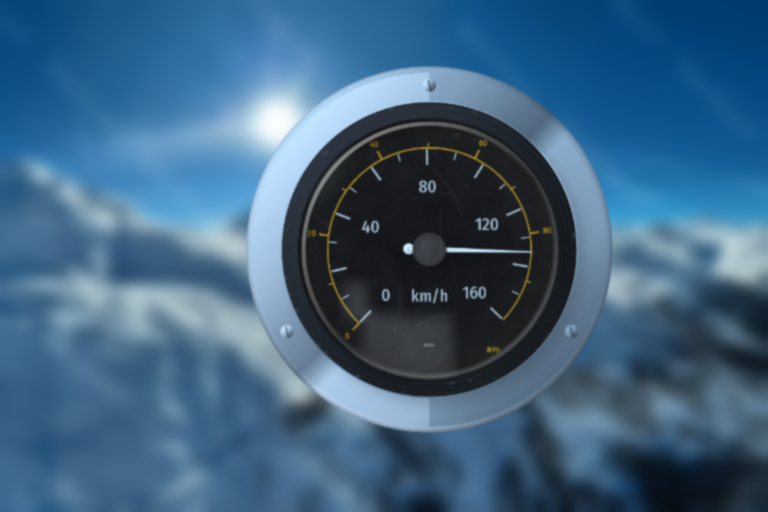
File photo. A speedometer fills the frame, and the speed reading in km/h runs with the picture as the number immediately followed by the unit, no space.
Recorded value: 135km/h
